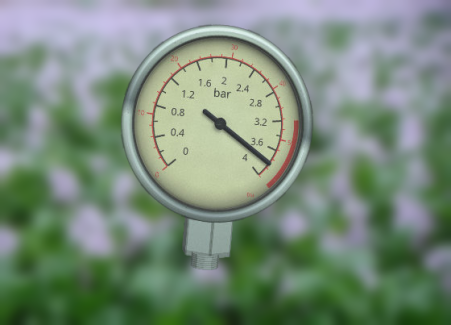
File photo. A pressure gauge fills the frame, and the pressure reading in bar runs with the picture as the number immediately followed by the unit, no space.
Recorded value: 3.8bar
